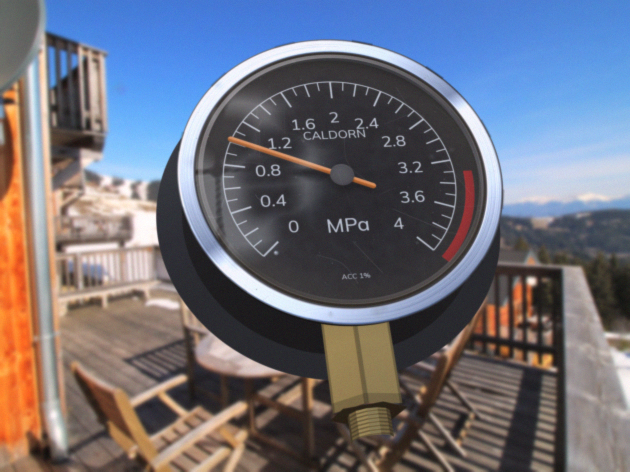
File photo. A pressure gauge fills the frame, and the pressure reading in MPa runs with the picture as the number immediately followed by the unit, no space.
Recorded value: 1MPa
